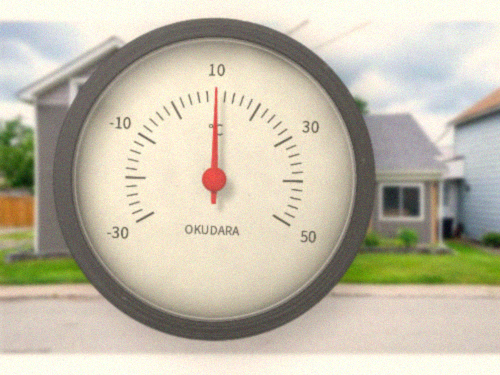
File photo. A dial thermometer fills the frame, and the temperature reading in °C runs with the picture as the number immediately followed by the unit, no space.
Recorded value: 10°C
